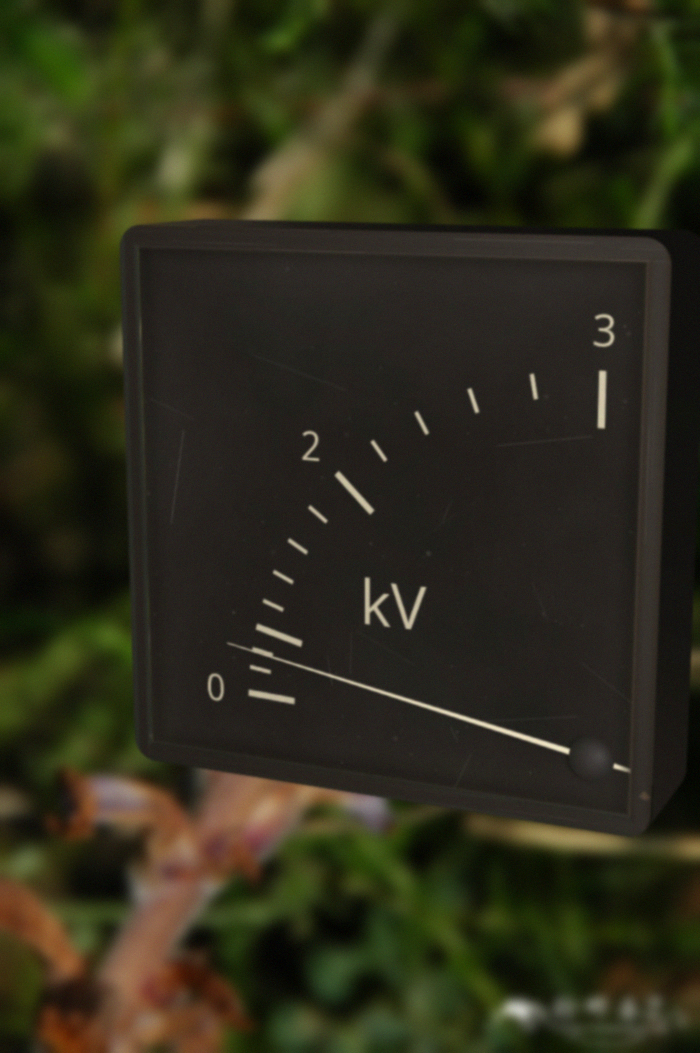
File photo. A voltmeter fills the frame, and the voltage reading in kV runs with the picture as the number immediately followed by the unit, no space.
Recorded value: 0.8kV
